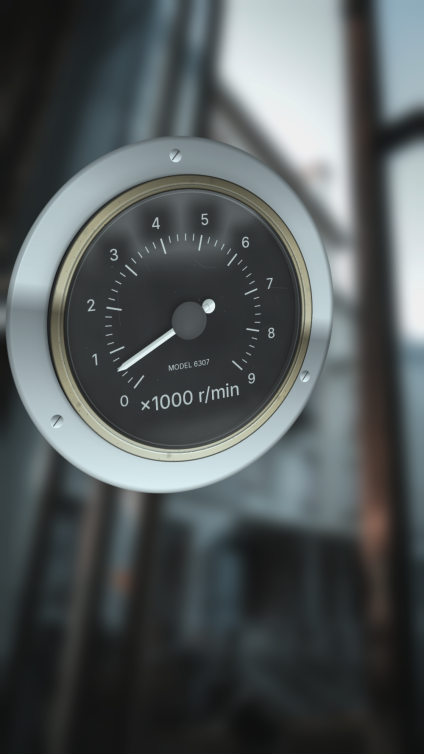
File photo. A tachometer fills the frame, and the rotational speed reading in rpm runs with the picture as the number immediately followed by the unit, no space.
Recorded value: 600rpm
